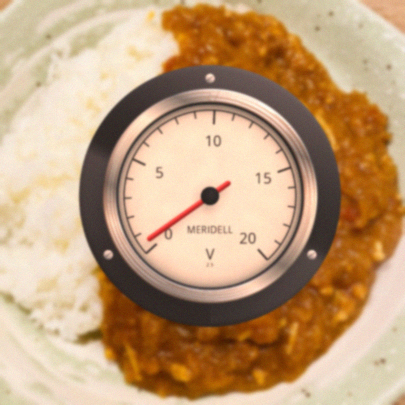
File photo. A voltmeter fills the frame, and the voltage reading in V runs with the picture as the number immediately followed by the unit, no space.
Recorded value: 0.5V
